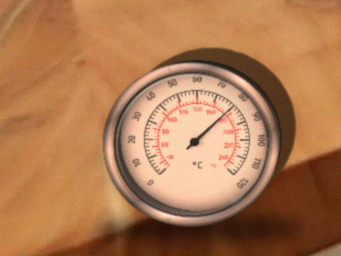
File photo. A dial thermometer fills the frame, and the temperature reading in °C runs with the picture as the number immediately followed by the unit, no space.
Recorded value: 80°C
